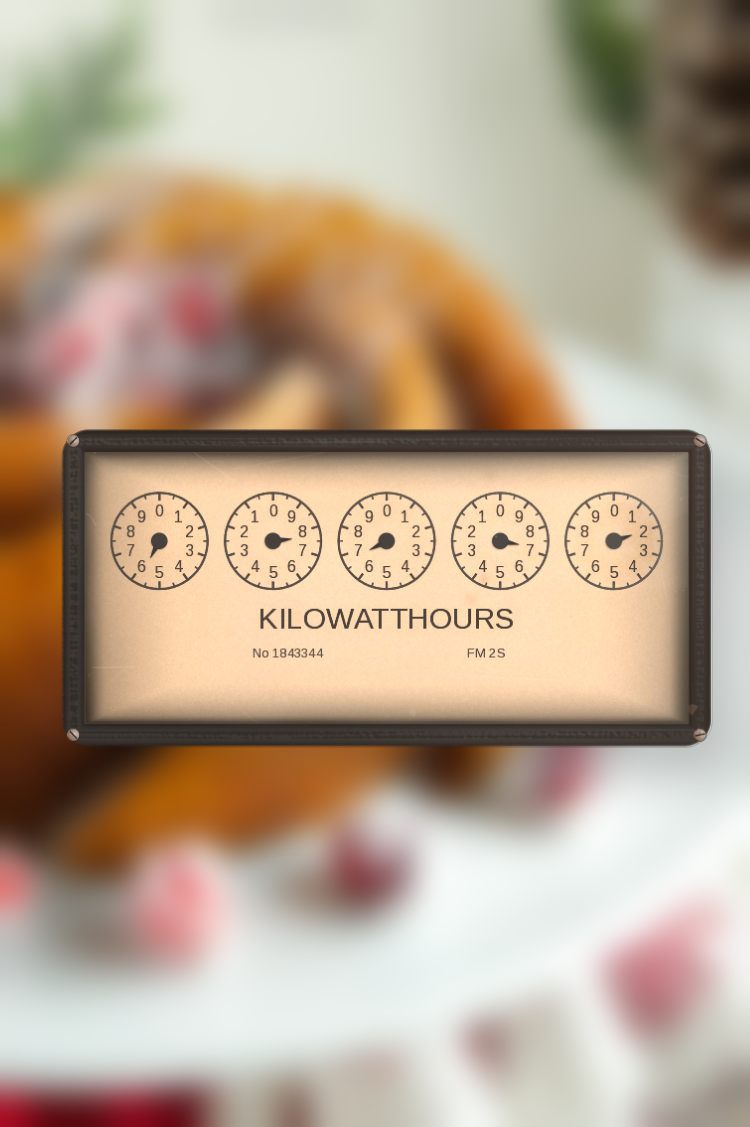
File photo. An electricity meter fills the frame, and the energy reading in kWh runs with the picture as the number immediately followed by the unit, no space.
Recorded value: 57672kWh
